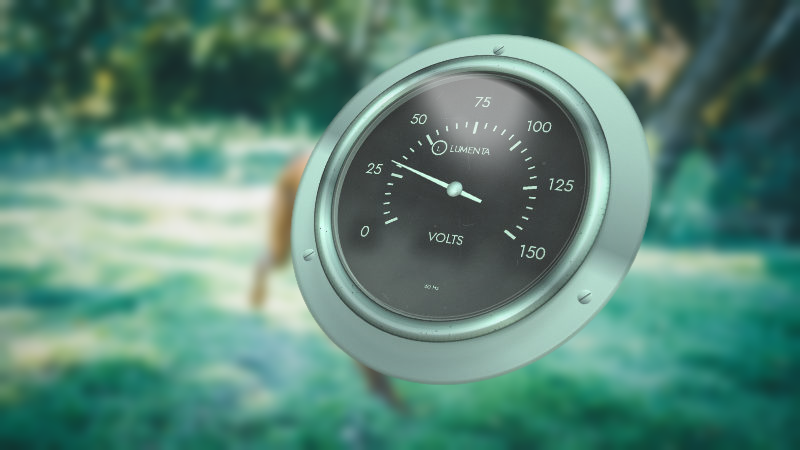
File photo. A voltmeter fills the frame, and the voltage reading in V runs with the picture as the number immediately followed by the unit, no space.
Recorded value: 30V
